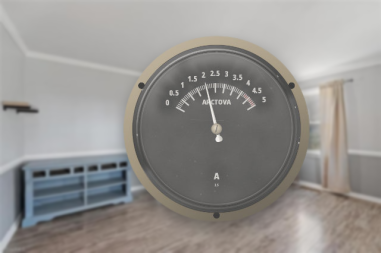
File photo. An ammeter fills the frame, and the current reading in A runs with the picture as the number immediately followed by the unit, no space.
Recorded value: 2A
